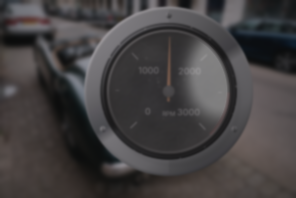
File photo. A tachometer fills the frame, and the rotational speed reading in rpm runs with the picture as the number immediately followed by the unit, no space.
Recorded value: 1500rpm
